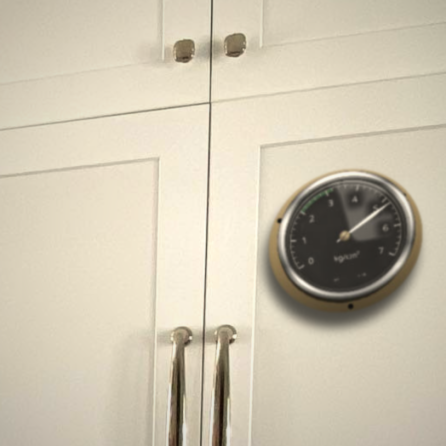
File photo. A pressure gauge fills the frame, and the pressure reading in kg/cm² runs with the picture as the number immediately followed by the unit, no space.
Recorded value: 5.2kg/cm²
